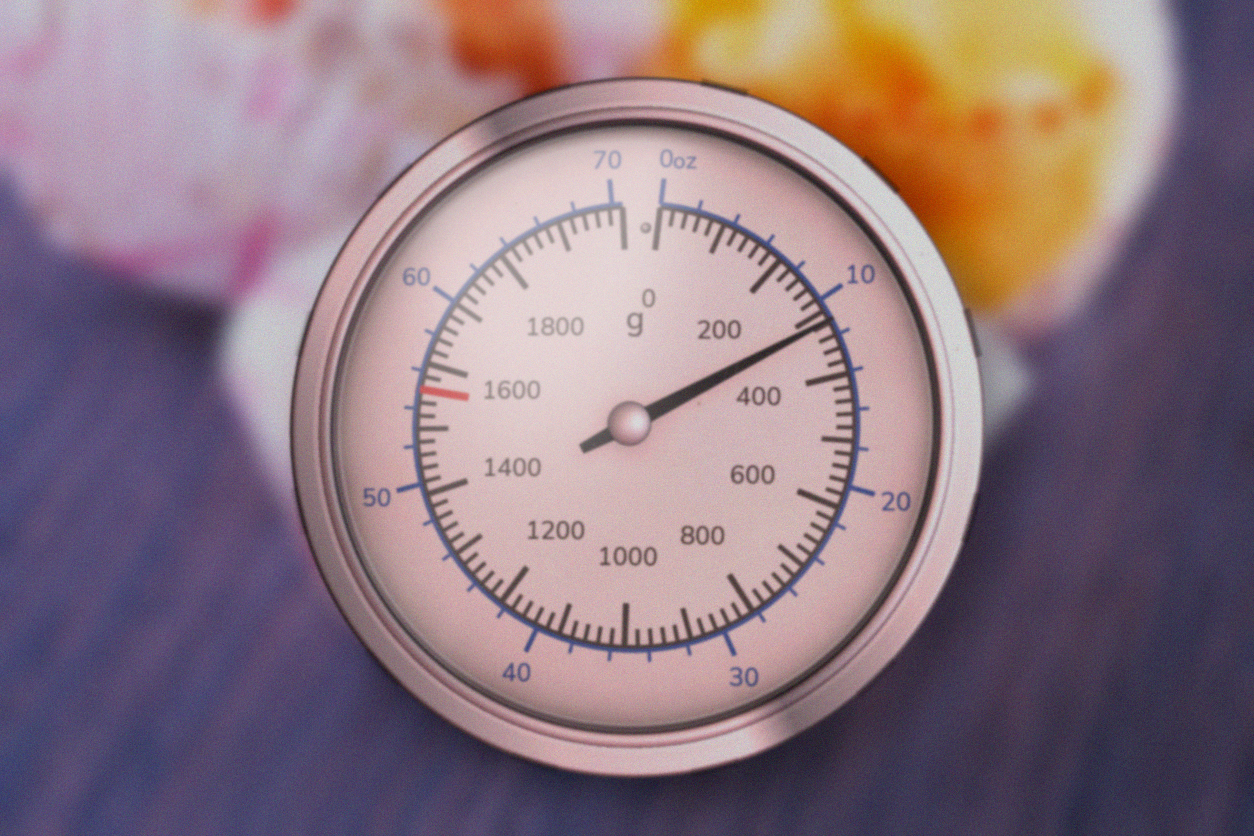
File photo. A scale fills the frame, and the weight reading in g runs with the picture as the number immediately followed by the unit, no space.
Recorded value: 320g
